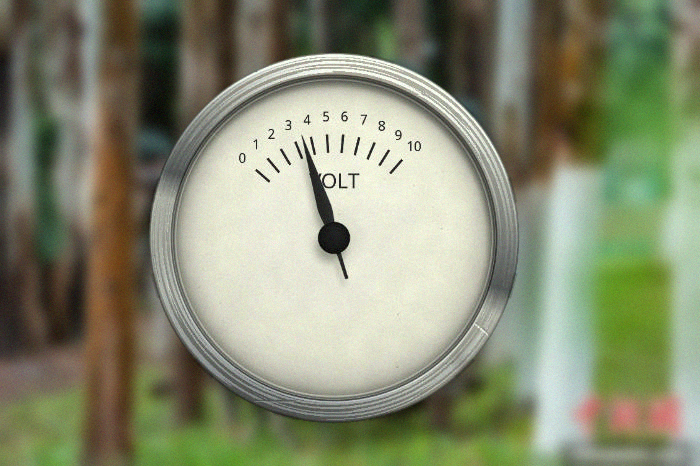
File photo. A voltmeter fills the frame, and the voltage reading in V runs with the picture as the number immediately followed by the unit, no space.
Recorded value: 3.5V
